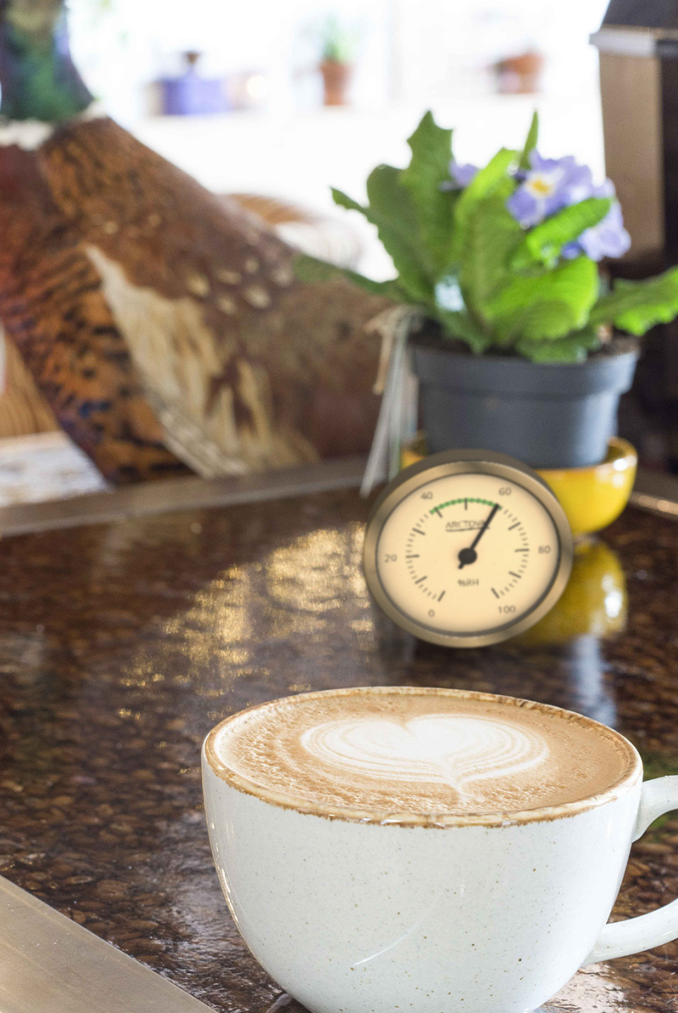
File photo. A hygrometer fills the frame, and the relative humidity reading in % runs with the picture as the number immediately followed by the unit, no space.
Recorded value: 60%
